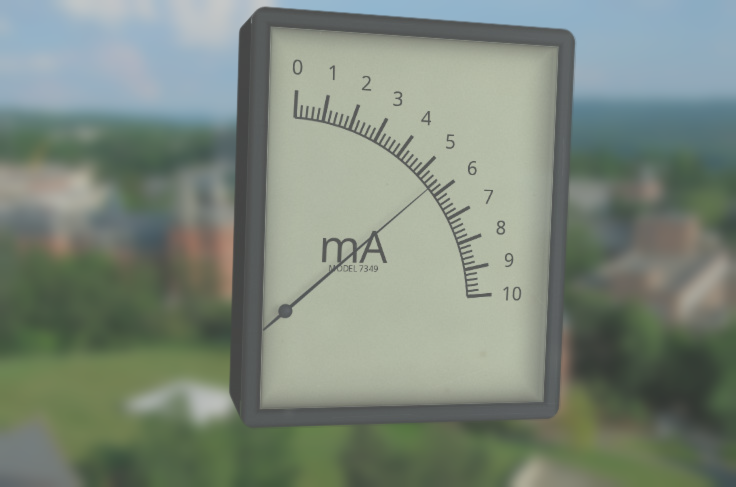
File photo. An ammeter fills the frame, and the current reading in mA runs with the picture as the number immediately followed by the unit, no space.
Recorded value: 5.6mA
